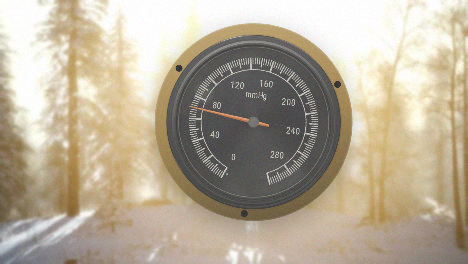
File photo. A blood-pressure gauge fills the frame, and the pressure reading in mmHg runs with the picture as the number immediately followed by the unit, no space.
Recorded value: 70mmHg
